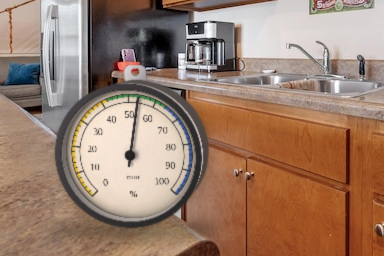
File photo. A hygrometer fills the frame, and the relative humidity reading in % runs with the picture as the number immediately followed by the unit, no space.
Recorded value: 54%
